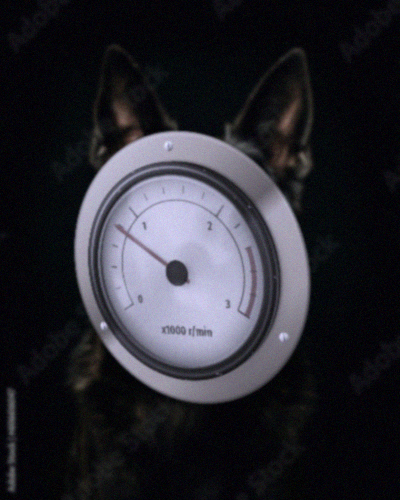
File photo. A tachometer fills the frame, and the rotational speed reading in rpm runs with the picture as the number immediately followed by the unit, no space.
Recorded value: 800rpm
